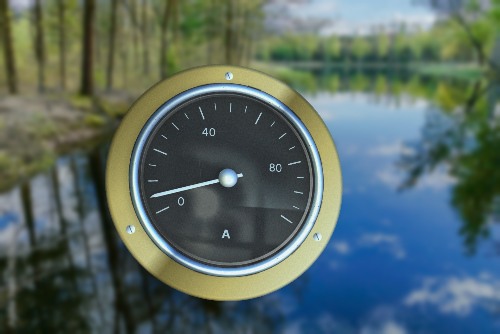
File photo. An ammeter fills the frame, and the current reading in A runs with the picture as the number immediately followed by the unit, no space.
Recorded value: 5A
